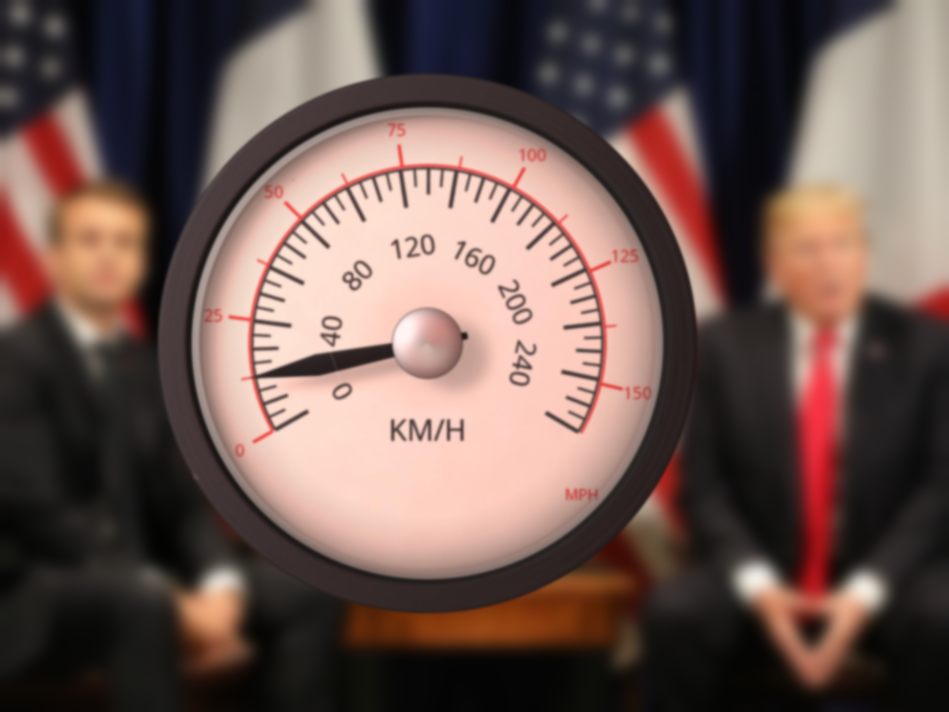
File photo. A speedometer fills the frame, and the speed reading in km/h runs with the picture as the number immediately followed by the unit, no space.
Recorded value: 20km/h
